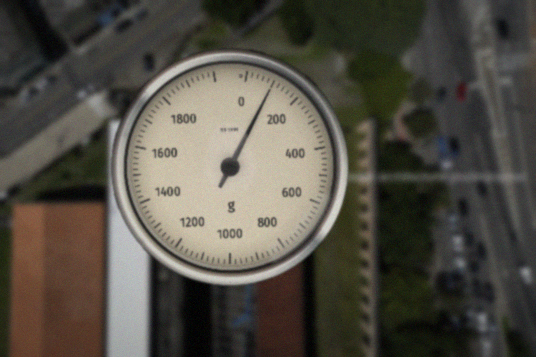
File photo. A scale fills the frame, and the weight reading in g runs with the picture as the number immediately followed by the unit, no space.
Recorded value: 100g
